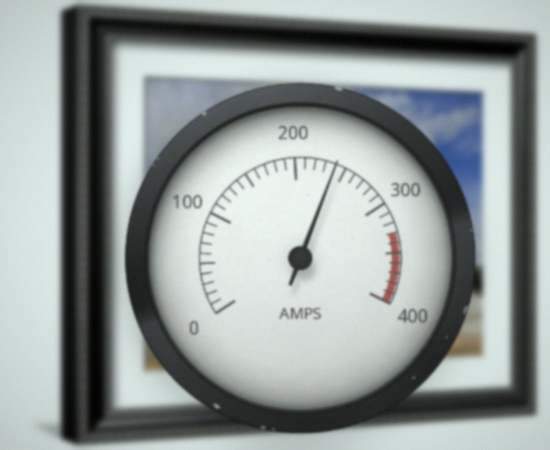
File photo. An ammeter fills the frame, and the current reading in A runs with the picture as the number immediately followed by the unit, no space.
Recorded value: 240A
